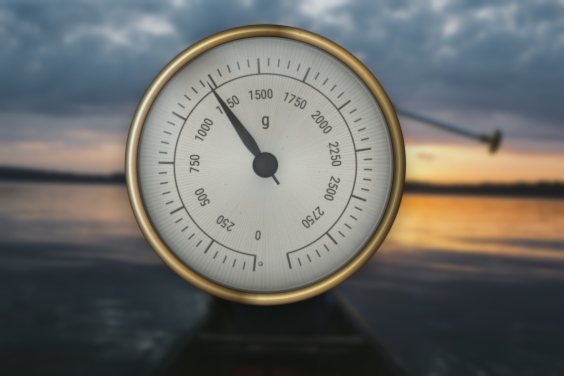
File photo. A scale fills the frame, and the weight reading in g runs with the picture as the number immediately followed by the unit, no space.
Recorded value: 1225g
